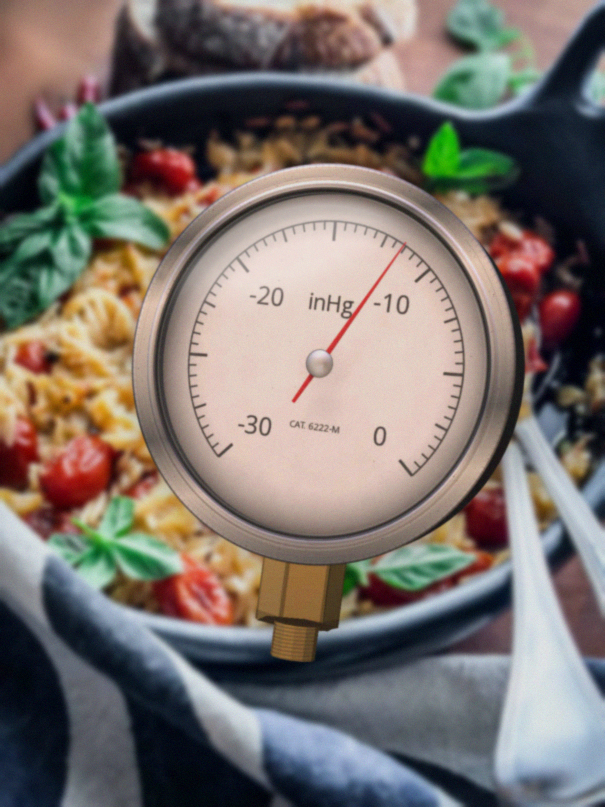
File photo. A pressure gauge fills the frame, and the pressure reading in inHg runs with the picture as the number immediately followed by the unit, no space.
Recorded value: -11.5inHg
